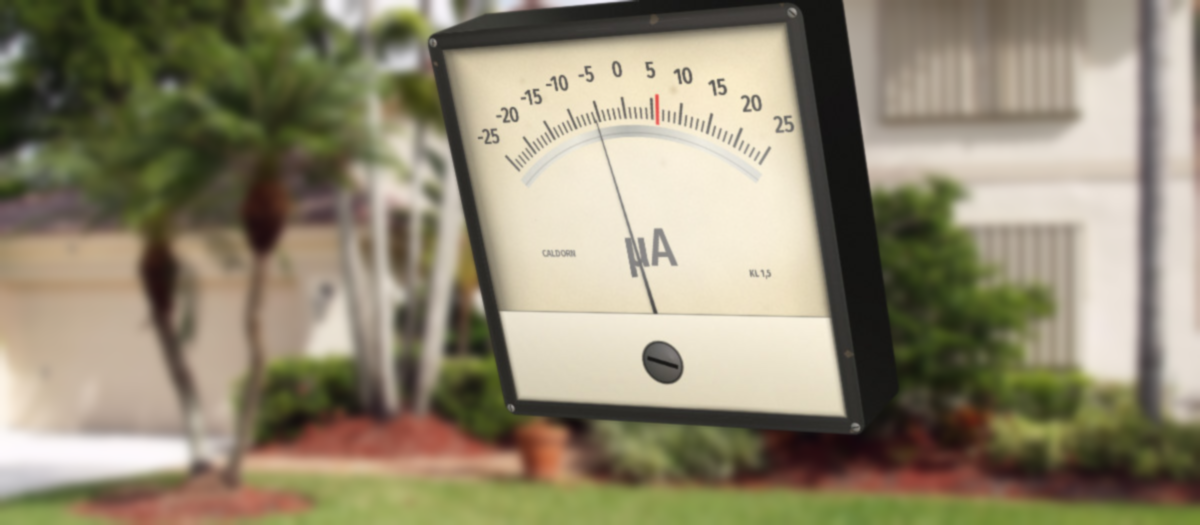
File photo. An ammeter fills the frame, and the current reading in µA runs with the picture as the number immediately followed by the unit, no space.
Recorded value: -5µA
